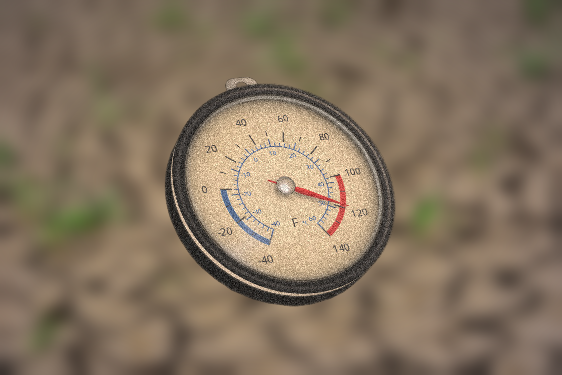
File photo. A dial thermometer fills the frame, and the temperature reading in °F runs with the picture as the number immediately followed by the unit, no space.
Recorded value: 120°F
